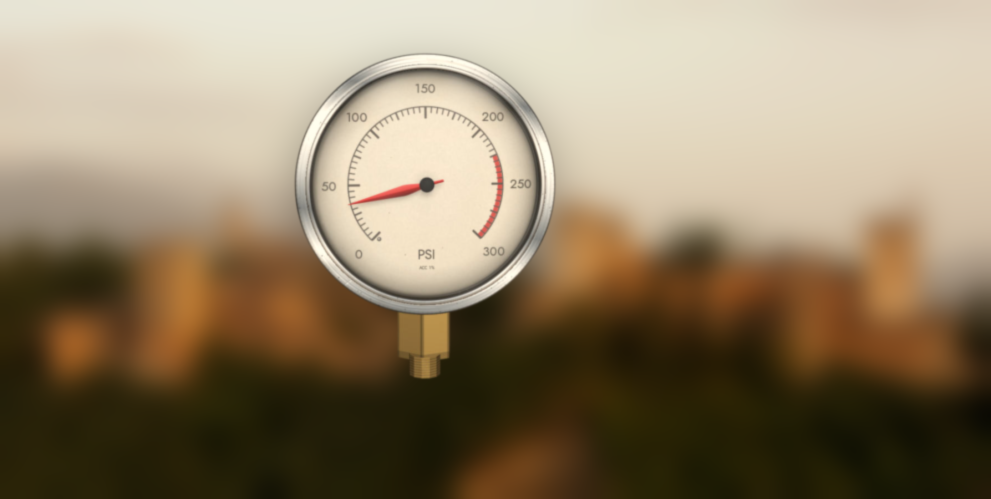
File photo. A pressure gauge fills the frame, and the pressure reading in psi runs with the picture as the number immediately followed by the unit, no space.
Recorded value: 35psi
